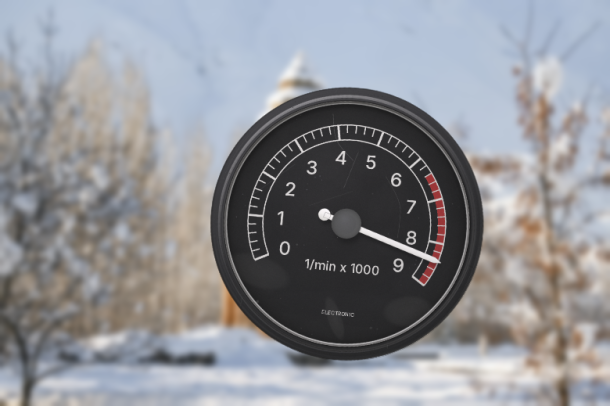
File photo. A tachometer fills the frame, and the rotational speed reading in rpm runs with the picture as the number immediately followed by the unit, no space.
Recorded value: 8400rpm
